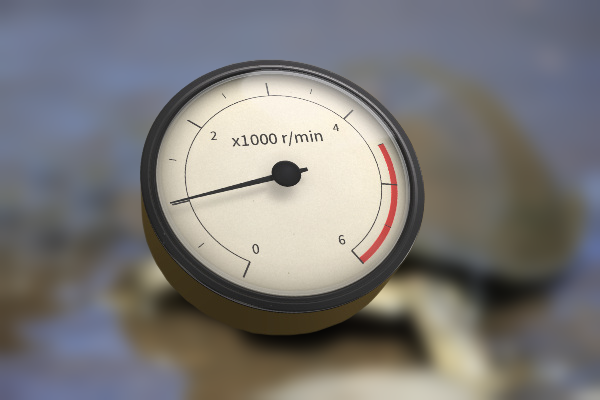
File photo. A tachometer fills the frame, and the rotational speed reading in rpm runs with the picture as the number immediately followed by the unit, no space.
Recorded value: 1000rpm
